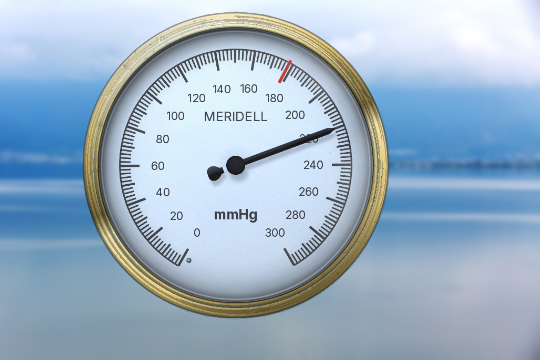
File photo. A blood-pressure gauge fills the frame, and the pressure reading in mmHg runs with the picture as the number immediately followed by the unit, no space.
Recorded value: 220mmHg
